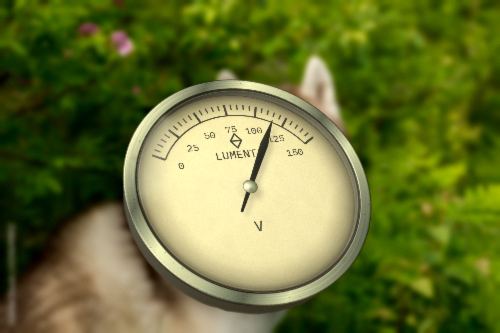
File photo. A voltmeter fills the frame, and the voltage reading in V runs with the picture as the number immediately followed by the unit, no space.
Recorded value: 115V
